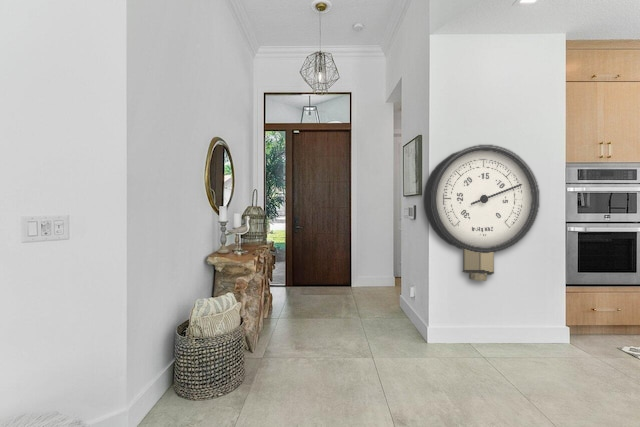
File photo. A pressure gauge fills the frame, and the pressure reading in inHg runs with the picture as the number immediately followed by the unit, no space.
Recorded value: -7.5inHg
